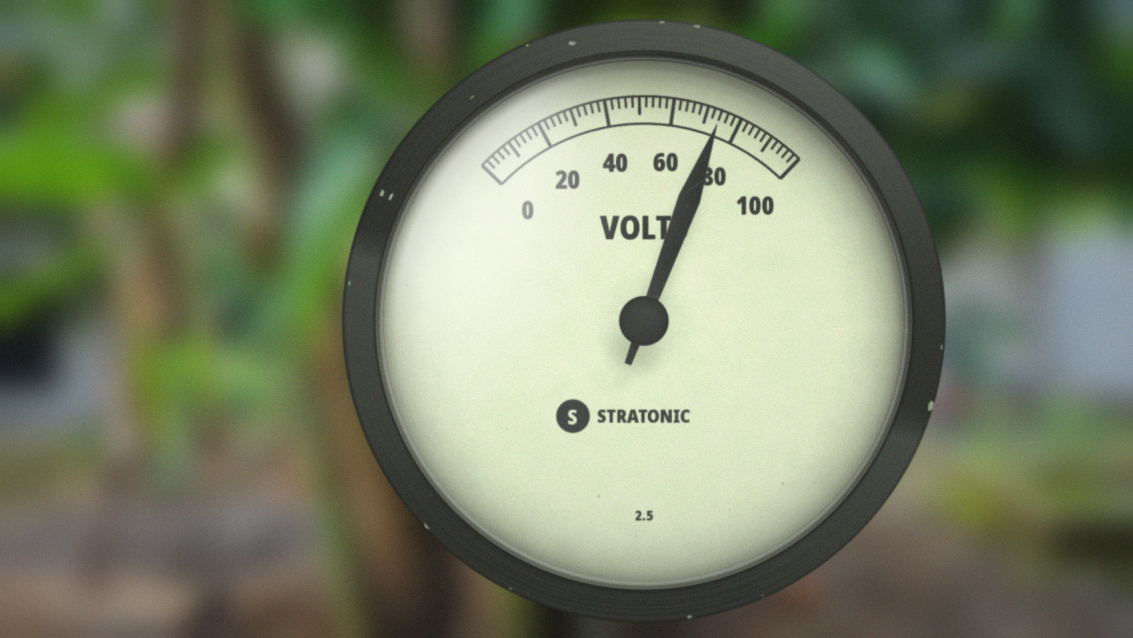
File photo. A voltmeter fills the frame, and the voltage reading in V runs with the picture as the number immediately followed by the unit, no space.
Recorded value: 74V
